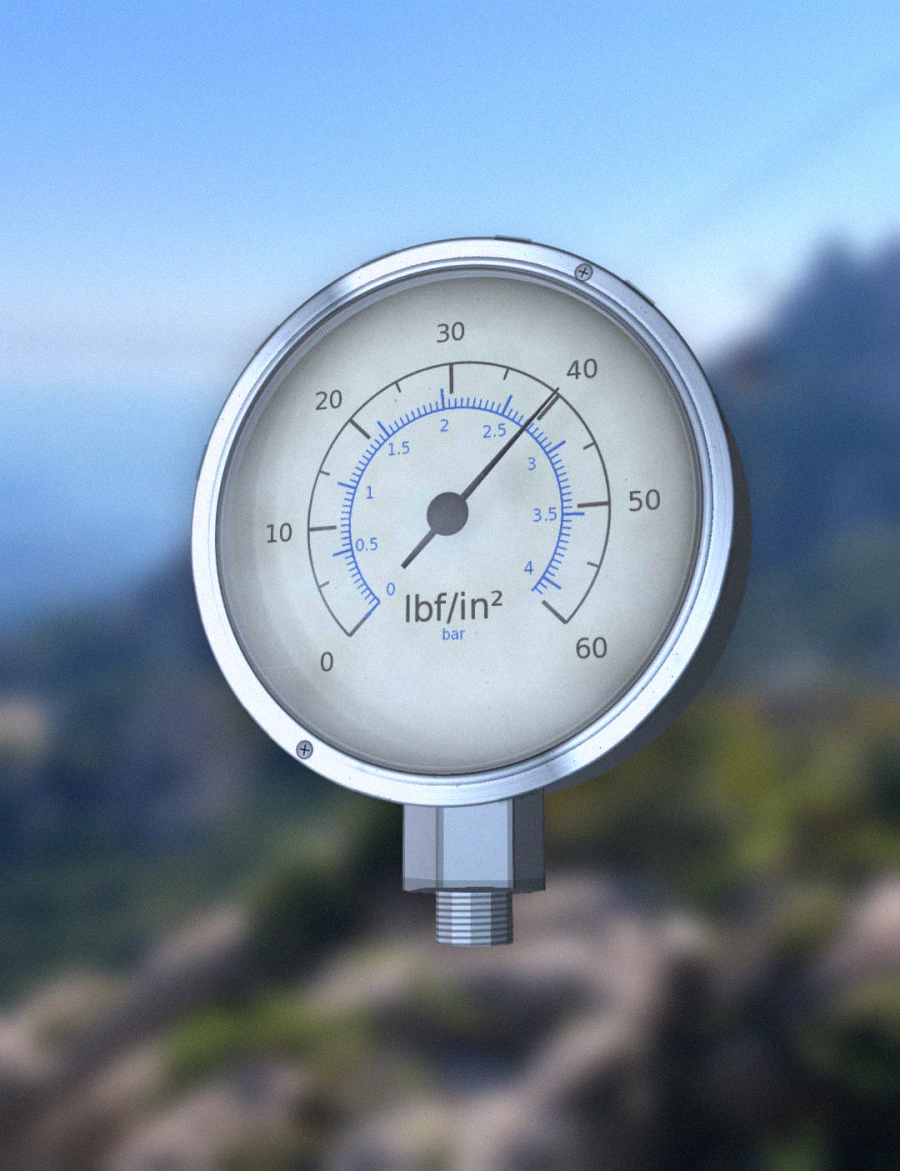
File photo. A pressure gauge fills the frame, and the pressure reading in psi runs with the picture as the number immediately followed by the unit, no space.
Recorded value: 40psi
